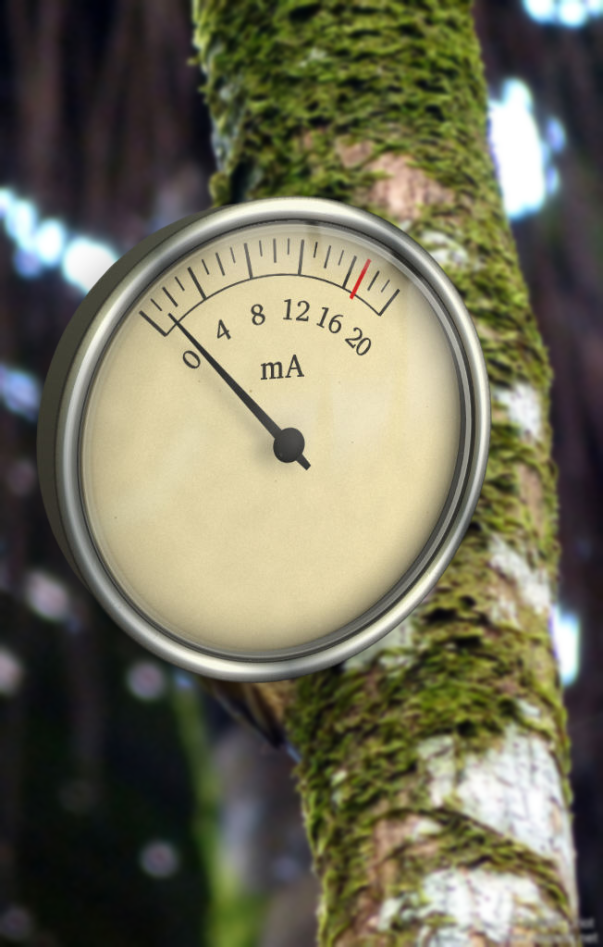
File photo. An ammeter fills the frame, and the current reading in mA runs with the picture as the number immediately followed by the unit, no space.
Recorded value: 1mA
